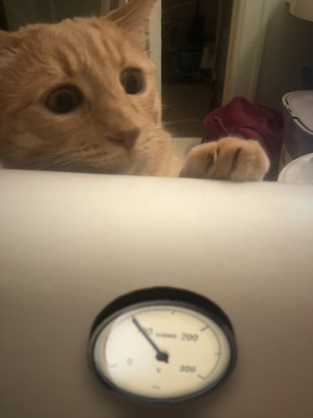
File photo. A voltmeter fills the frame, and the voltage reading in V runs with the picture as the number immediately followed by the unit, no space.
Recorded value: 100V
